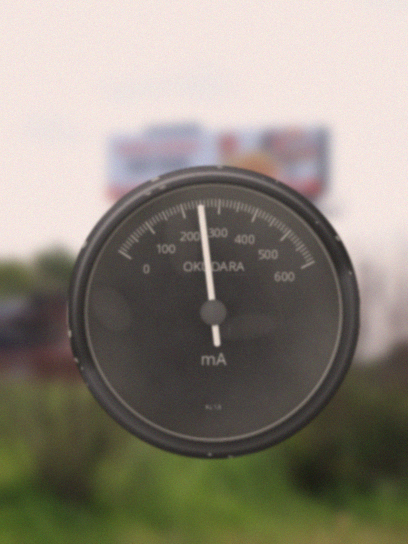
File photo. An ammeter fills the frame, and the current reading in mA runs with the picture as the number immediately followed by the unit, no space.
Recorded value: 250mA
